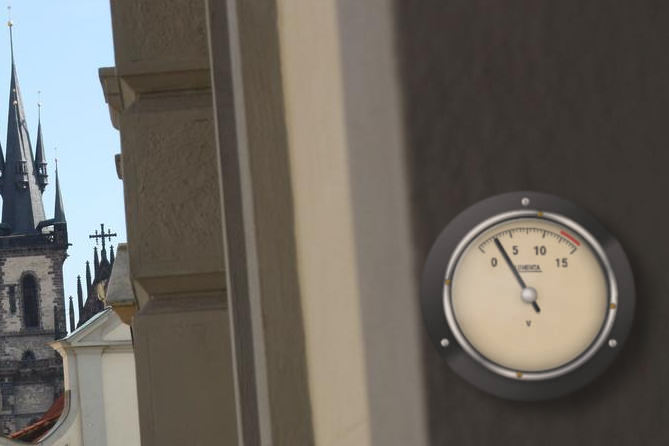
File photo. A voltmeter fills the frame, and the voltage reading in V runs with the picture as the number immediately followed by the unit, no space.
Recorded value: 2.5V
